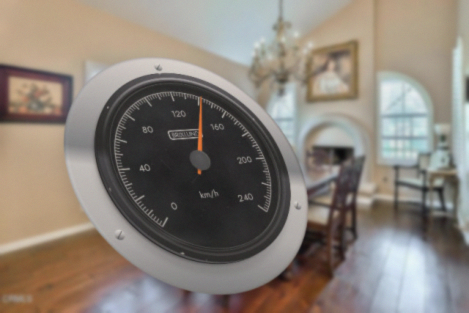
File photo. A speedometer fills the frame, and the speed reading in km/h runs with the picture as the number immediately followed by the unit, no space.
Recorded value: 140km/h
